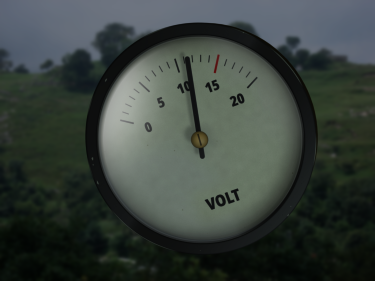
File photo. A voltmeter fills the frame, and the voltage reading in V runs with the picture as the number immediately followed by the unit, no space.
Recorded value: 11.5V
